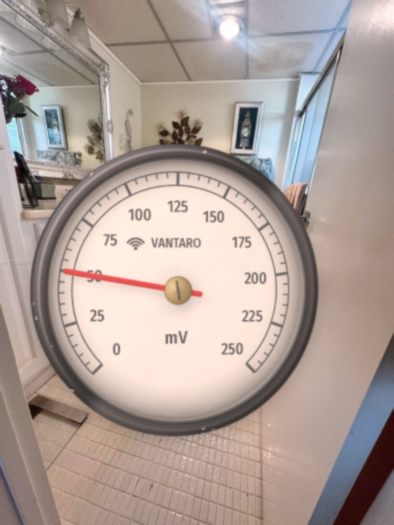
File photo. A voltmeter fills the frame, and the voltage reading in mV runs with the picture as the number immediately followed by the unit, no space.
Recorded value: 50mV
